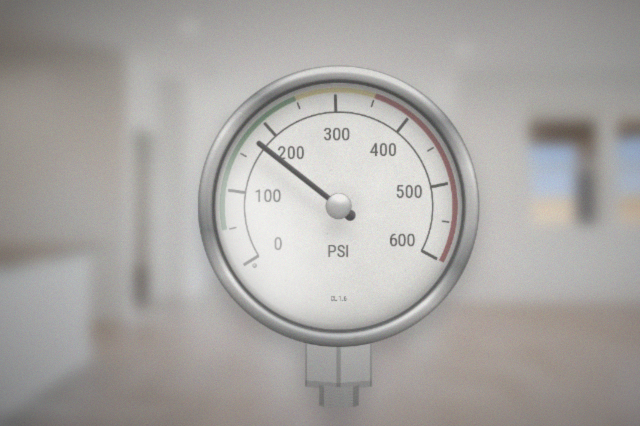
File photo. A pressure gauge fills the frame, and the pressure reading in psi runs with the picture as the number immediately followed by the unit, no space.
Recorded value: 175psi
